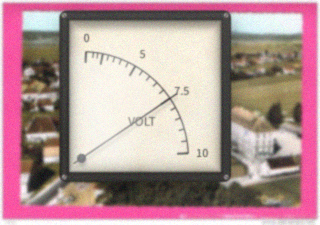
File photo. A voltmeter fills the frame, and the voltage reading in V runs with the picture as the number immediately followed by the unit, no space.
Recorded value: 7.5V
